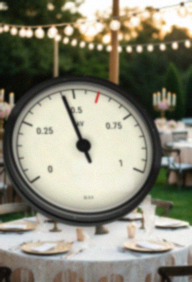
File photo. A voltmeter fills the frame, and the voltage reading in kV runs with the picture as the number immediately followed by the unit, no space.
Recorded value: 0.45kV
